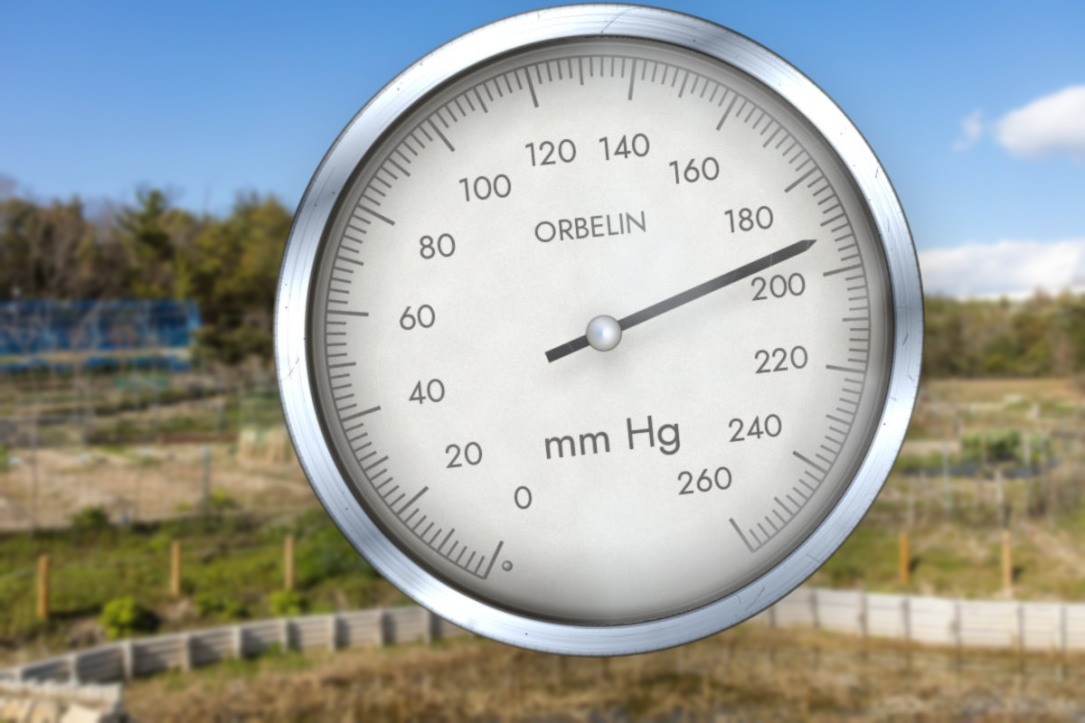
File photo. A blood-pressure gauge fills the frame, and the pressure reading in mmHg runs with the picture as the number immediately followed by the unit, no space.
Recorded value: 192mmHg
